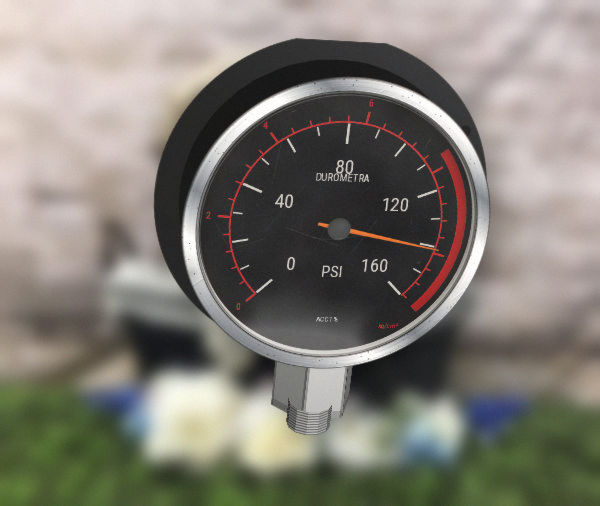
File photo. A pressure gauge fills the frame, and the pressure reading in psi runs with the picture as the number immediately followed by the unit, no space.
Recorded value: 140psi
